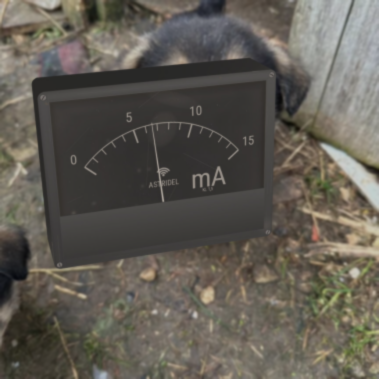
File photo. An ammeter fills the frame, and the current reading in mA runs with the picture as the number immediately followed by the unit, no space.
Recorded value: 6.5mA
